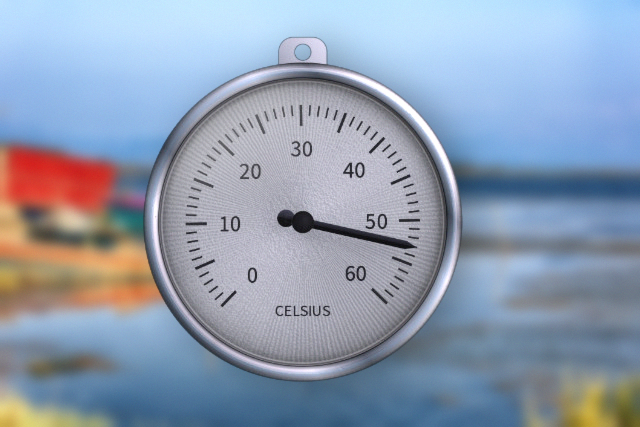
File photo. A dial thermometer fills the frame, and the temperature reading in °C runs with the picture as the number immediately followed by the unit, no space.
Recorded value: 53°C
